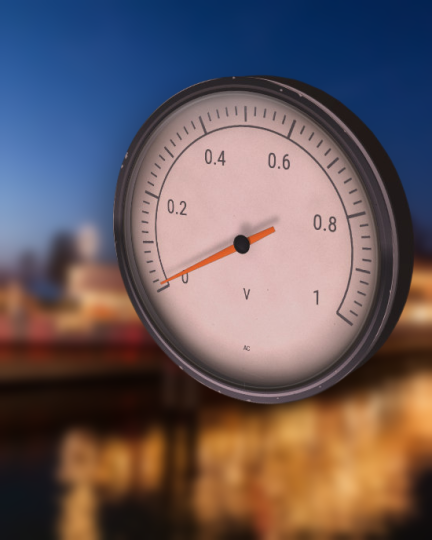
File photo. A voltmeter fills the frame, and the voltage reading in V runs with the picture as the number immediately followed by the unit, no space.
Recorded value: 0.01V
